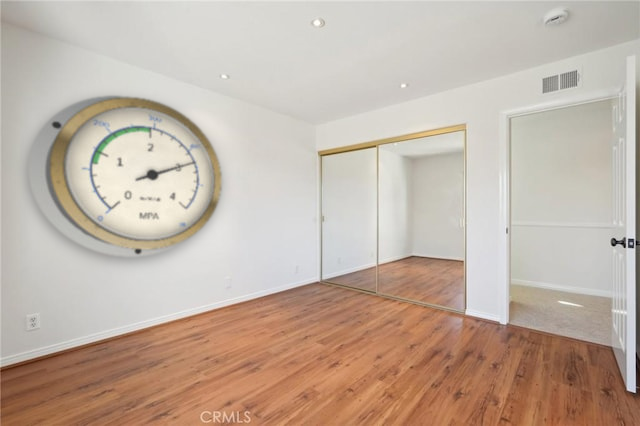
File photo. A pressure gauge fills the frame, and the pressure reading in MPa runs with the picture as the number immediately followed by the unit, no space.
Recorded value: 3MPa
